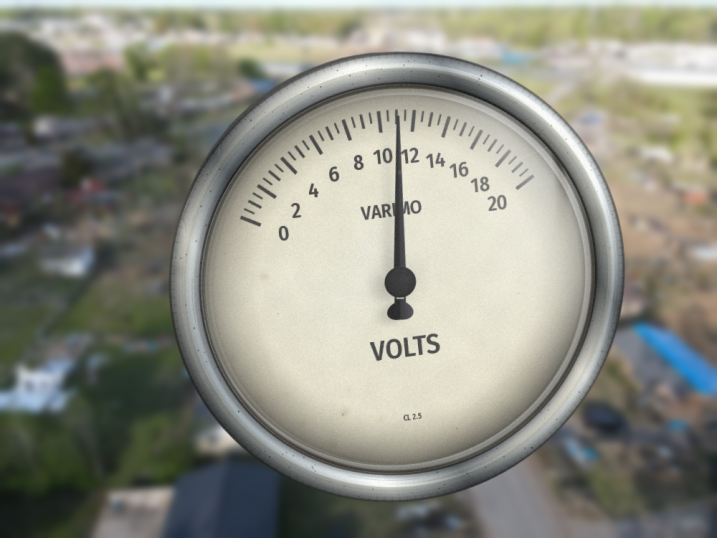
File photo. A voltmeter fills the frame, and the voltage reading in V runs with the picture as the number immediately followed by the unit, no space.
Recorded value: 11V
